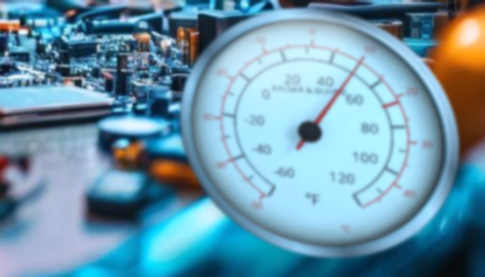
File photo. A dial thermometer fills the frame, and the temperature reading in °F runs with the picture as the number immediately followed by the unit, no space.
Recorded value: 50°F
